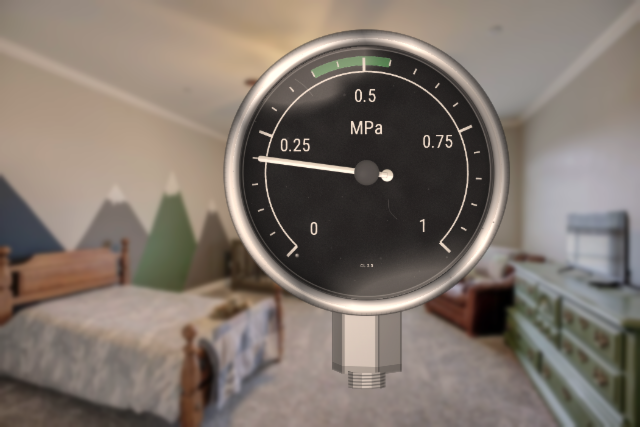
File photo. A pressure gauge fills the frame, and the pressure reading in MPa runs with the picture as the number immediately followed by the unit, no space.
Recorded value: 0.2MPa
